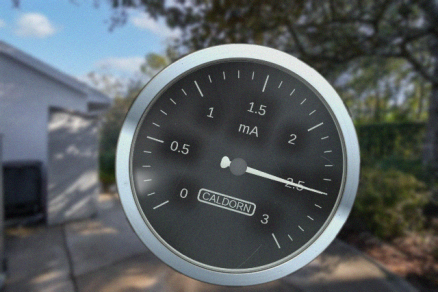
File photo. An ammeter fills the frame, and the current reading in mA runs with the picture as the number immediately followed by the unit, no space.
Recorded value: 2.5mA
